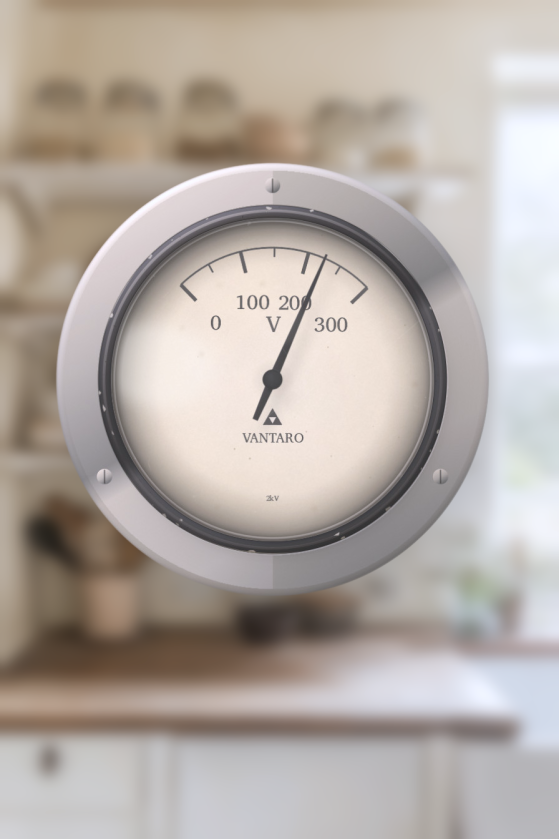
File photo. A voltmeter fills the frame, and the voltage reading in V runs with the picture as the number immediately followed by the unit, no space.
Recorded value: 225V
